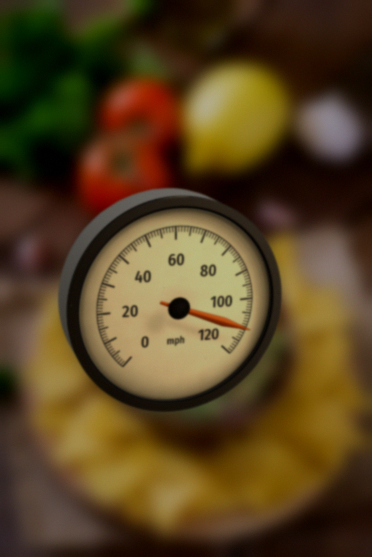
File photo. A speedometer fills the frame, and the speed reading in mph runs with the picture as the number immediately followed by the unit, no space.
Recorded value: 110mph
